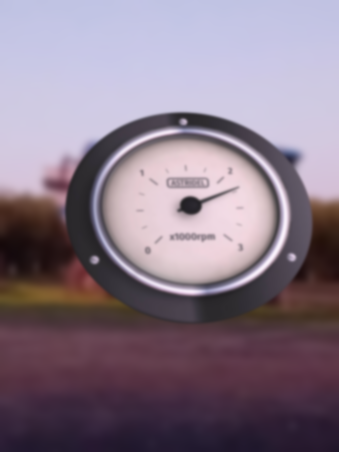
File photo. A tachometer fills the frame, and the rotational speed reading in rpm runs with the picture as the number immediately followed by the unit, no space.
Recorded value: 2250rpm
